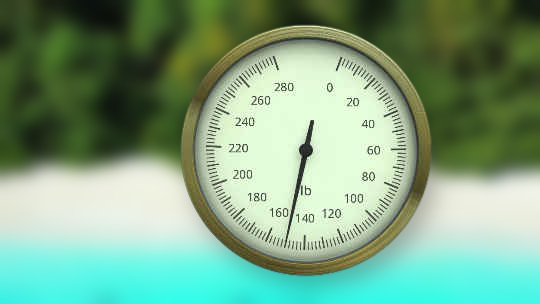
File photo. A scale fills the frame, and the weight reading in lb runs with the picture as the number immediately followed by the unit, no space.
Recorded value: 150lb
